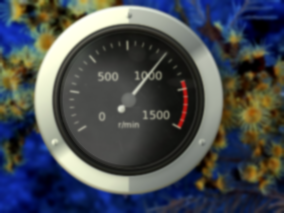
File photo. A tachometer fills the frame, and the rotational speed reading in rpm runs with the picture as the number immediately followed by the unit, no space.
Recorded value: 1000rpm
